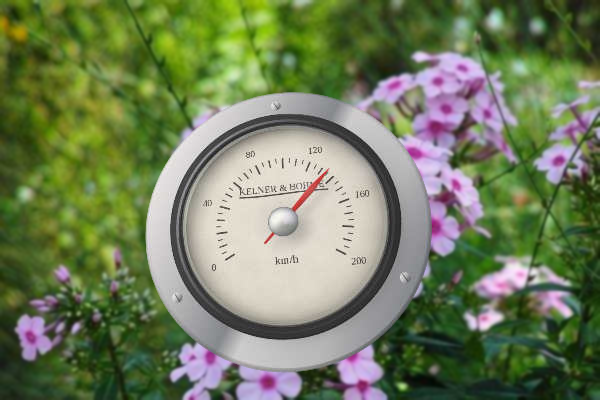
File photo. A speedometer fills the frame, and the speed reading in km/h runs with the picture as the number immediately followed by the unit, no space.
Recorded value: 135km/h
